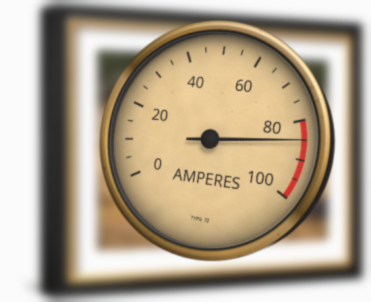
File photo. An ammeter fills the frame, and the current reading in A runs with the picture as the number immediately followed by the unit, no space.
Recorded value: 85A
